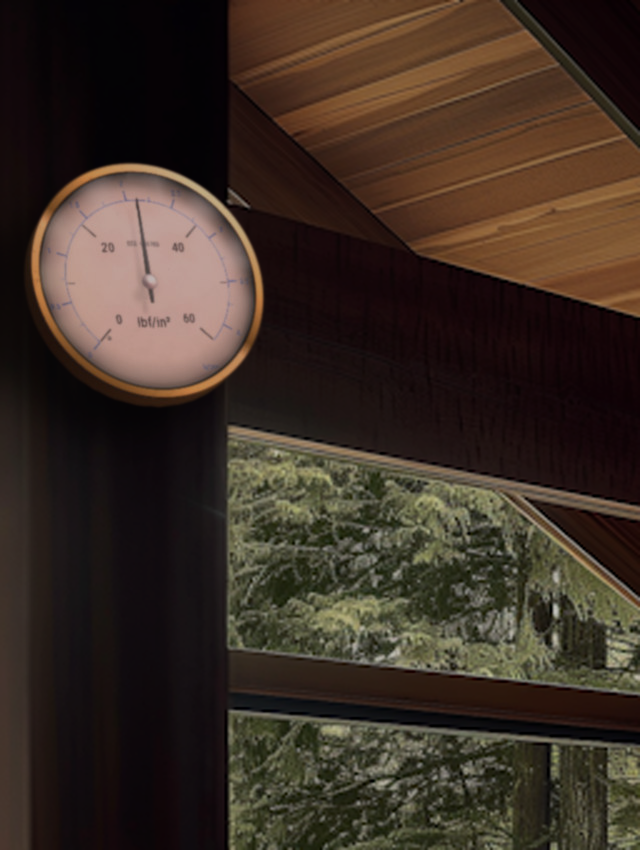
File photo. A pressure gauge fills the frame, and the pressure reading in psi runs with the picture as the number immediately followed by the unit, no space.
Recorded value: 30psi
